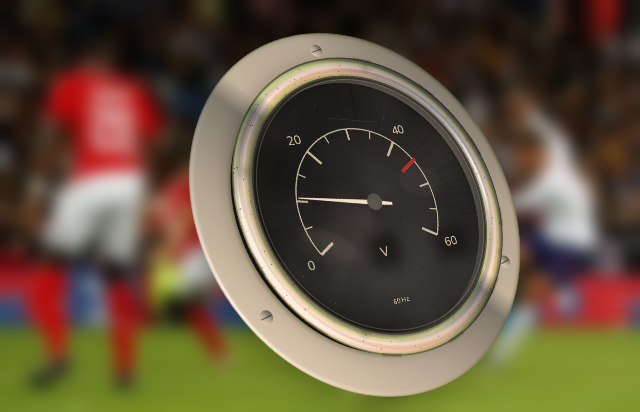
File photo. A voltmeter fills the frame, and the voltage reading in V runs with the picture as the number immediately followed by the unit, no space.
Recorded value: 10V
